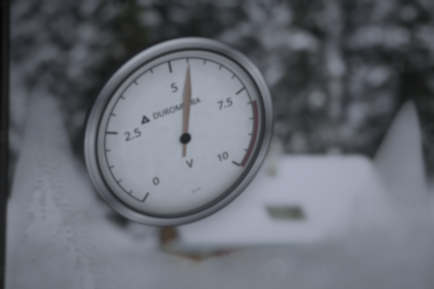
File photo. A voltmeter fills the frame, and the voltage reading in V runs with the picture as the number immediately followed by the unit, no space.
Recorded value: 5.5V
